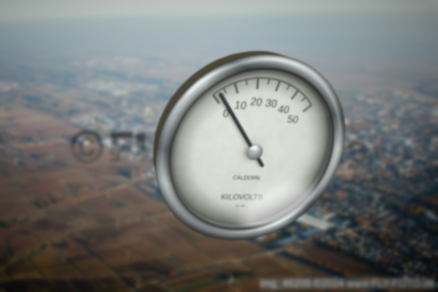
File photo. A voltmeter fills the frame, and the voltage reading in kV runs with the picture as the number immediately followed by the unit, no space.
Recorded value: 2.5kV
